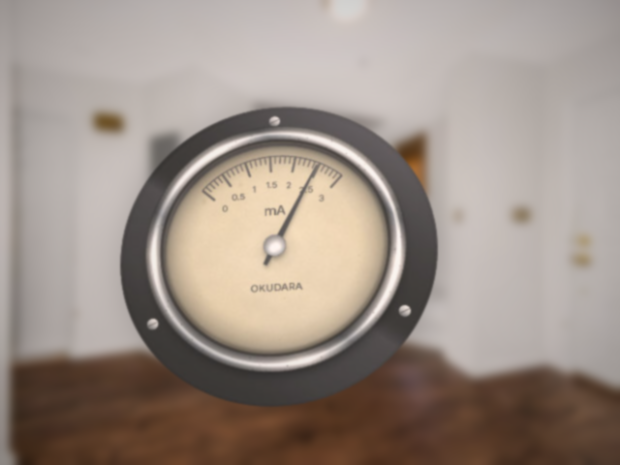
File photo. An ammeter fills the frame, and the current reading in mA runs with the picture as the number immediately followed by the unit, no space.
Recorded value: 2.5mA
